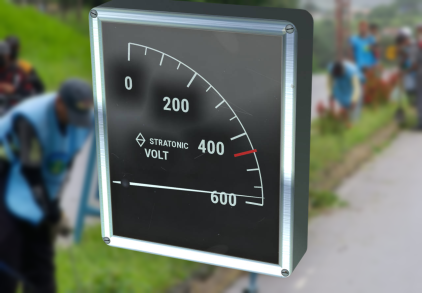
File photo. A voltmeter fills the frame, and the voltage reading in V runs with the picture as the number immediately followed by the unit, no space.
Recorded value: 575V
